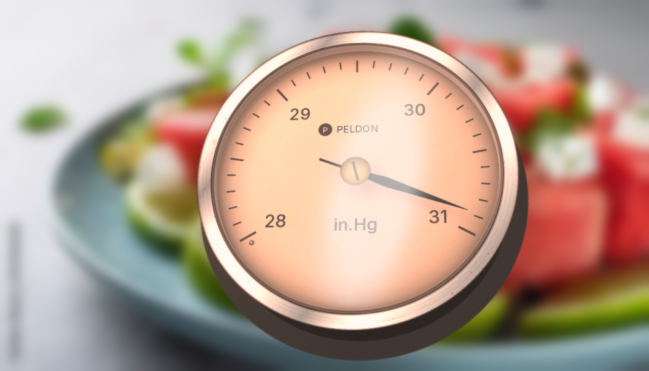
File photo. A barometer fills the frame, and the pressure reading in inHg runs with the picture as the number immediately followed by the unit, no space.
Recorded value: 30.9inHg
